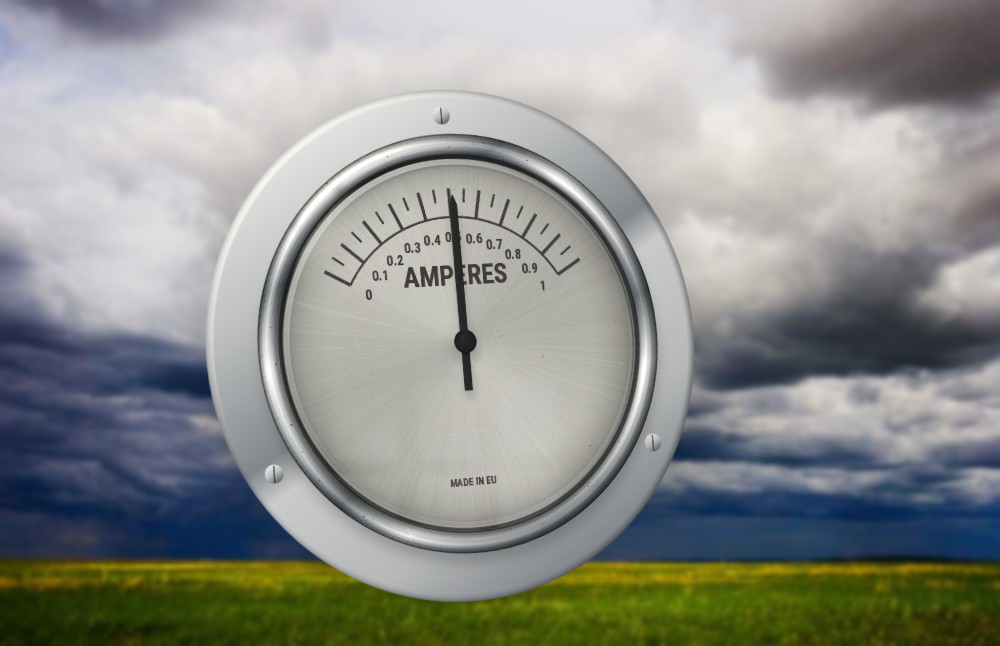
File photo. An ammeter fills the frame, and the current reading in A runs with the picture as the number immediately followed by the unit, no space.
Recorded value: 0.5A
